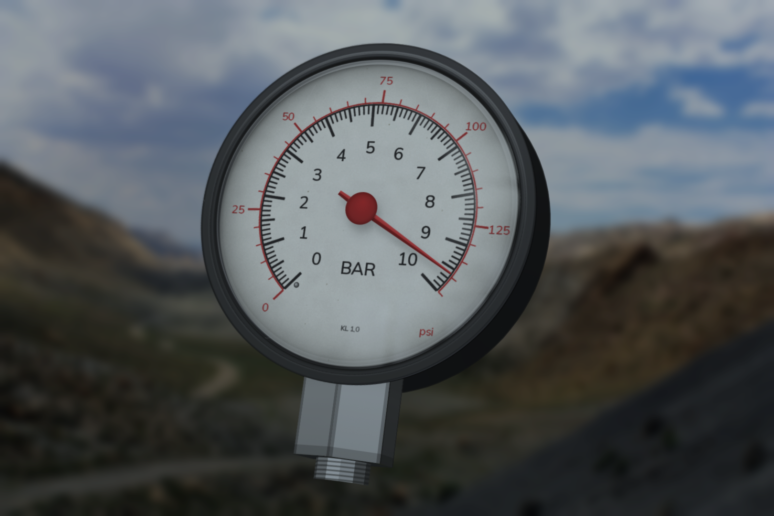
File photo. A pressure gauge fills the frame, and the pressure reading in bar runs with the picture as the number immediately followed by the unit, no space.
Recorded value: 9.6bar
